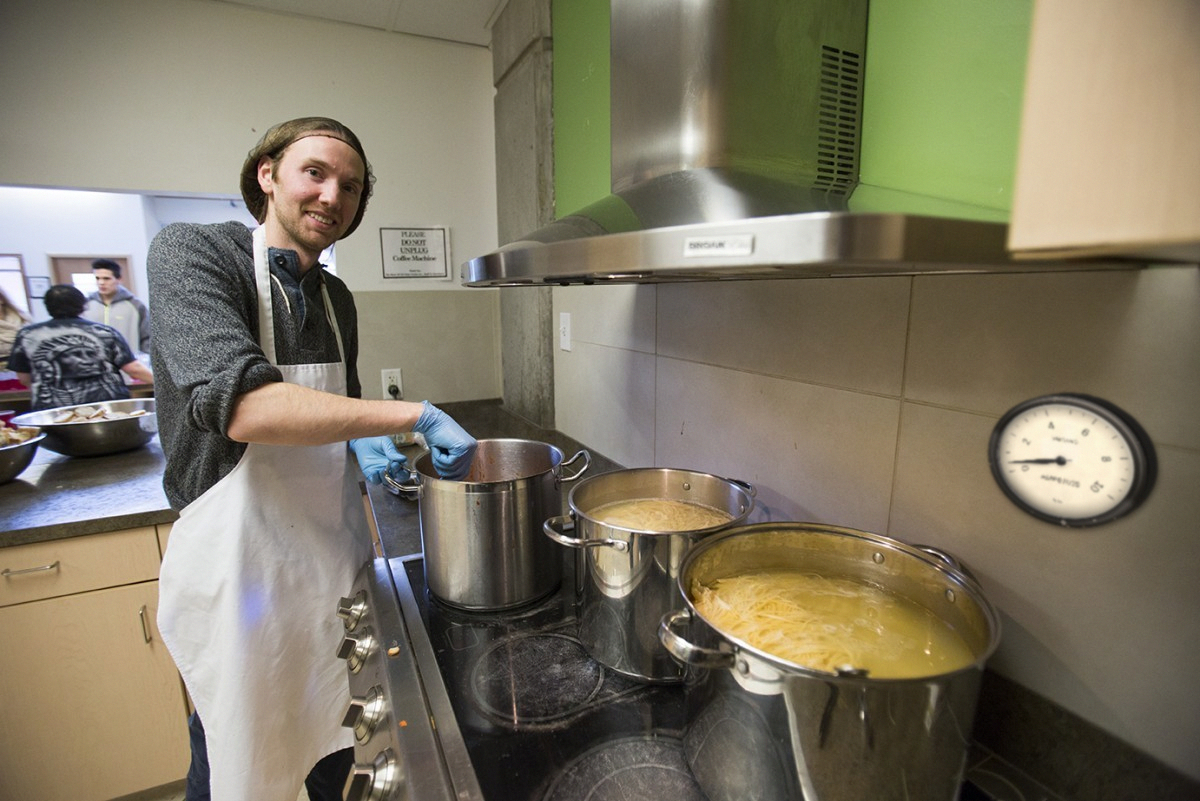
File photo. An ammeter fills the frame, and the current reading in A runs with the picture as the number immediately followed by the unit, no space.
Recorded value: 0.5A
